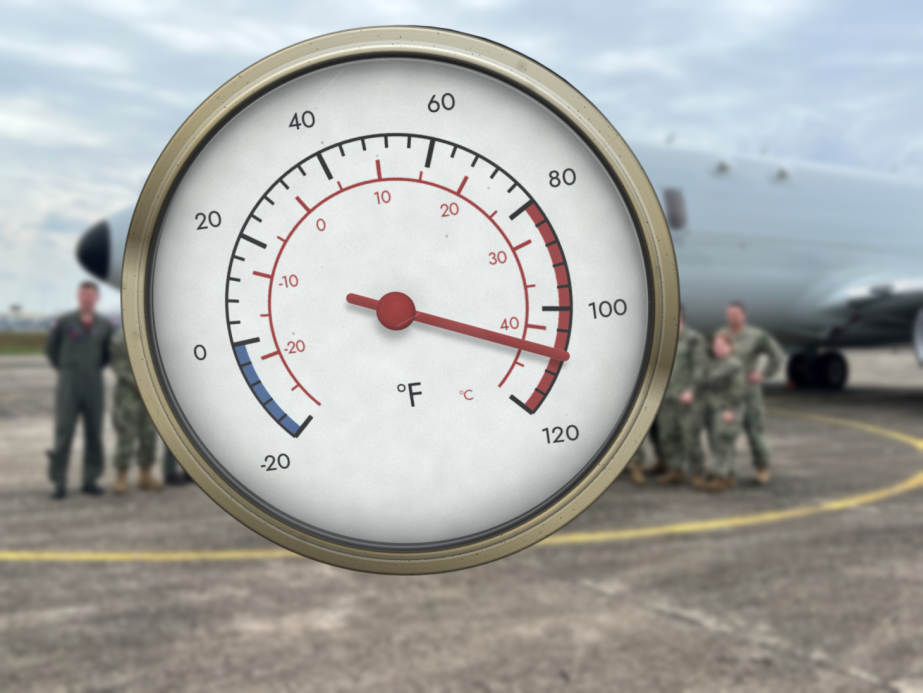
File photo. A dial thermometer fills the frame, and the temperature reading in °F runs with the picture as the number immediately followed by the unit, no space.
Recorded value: 108°F
